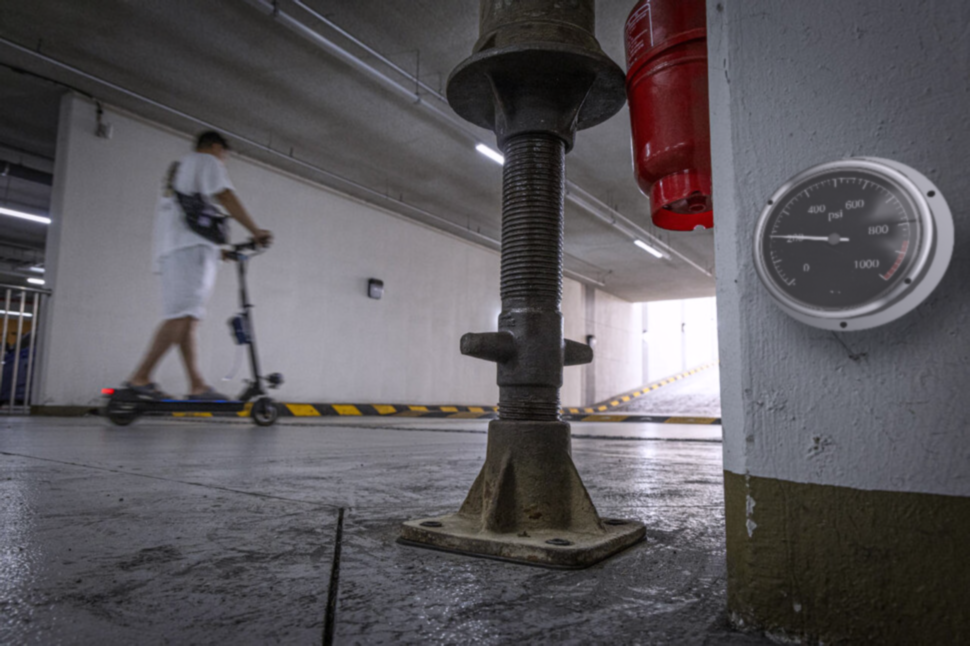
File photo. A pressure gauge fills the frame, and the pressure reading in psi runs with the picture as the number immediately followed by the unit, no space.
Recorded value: 200psi
